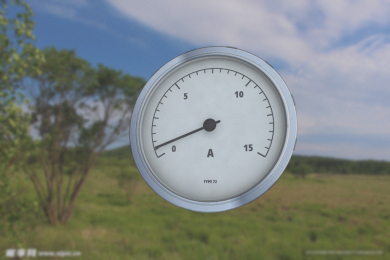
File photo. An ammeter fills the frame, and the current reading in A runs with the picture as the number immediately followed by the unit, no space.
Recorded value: 0.5A
